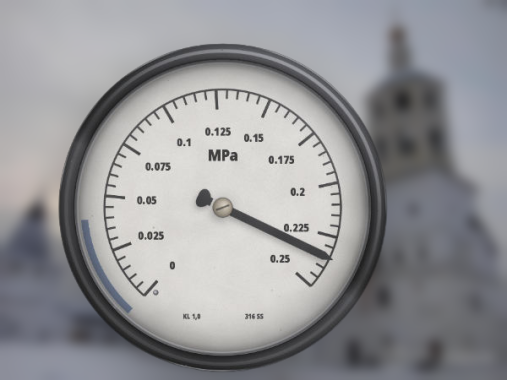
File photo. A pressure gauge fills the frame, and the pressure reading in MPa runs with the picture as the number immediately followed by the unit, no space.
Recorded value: 0.235MPa
